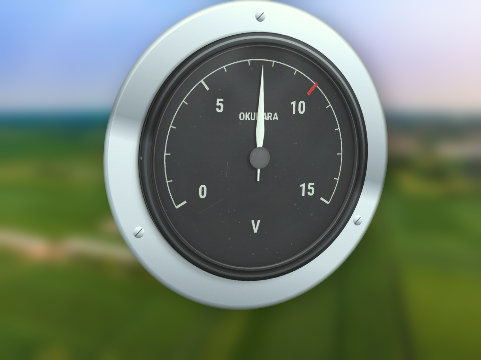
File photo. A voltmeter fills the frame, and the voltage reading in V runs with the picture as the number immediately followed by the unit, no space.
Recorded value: 7.5V
